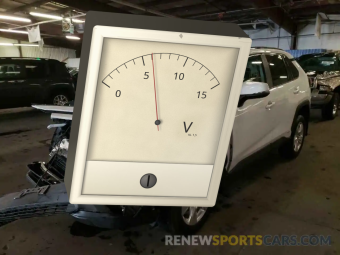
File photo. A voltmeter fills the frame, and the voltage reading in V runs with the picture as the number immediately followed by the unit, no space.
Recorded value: 6V
